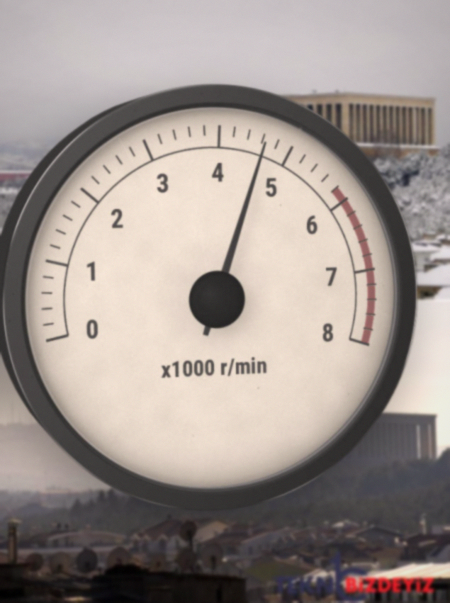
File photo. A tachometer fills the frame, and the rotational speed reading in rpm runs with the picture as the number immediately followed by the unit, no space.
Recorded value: 4600rpm
